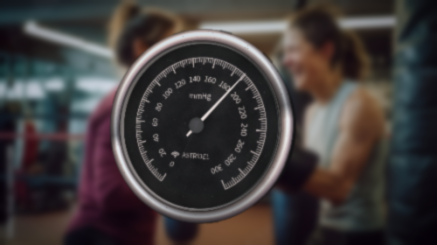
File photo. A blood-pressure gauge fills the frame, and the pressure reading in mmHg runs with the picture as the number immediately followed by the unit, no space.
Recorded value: 190mmHg
